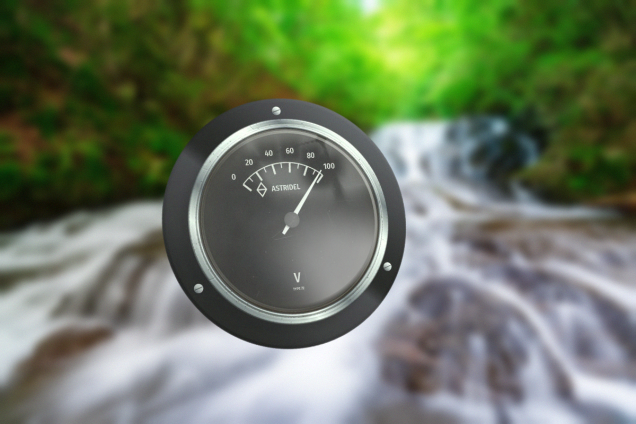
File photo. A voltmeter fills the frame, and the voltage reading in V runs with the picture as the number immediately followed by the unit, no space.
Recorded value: 95V
